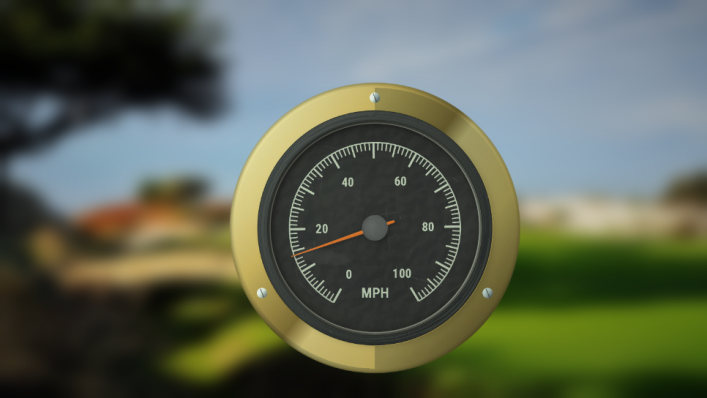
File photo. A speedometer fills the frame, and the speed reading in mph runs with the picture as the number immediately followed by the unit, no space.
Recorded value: 14mph
